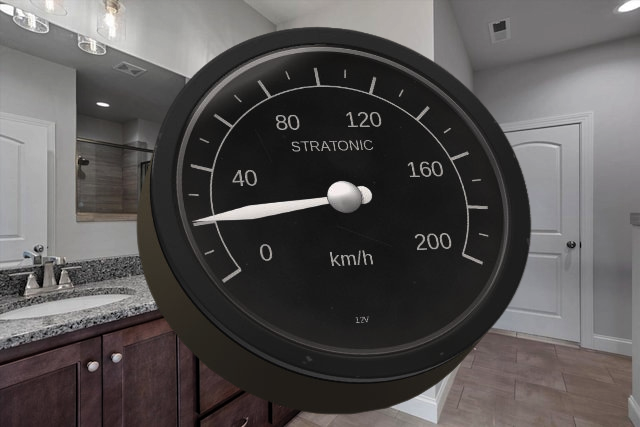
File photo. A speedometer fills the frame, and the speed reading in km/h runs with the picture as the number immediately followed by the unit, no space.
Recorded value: 20km/h
